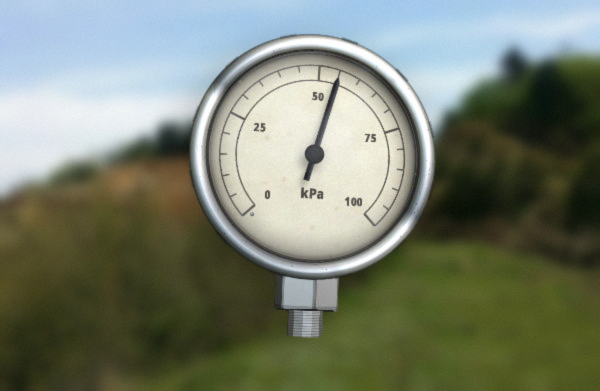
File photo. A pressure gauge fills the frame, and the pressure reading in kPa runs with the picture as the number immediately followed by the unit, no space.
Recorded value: 55kPa
